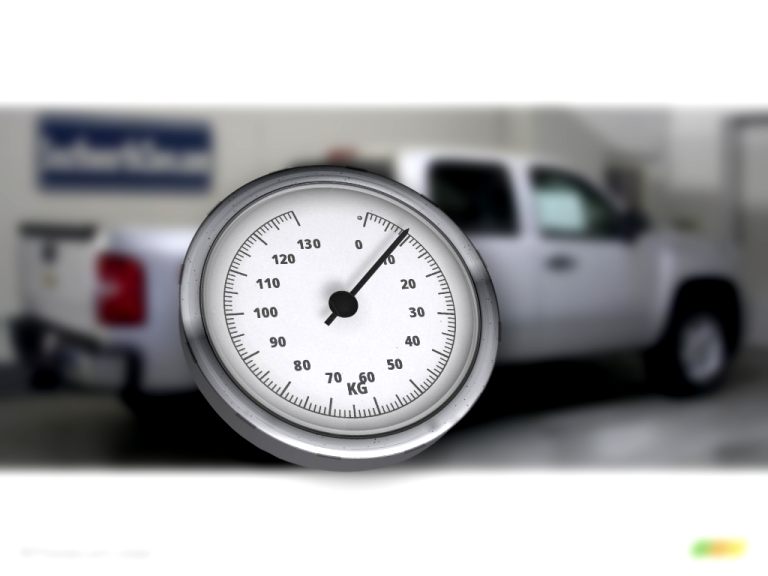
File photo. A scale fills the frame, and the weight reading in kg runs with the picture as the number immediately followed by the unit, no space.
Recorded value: 9kg
